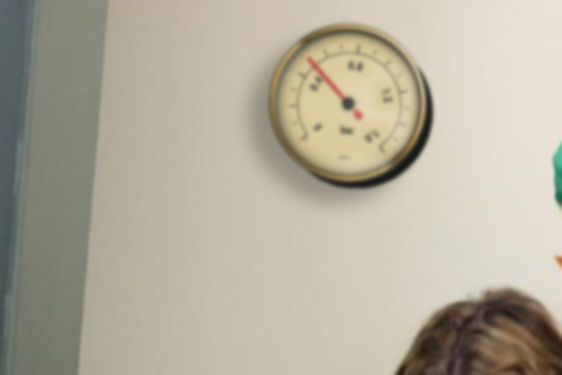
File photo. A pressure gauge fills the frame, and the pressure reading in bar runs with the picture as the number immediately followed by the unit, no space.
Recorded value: 0.5bar
